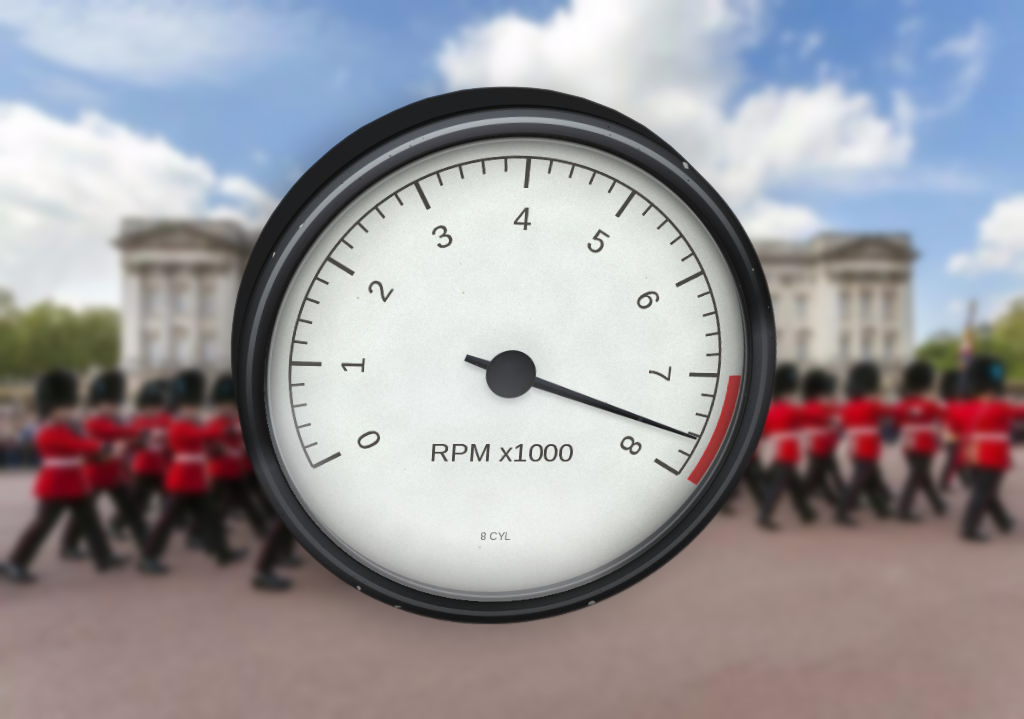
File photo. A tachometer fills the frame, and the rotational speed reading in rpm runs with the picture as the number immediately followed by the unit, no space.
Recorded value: 7600rpm
